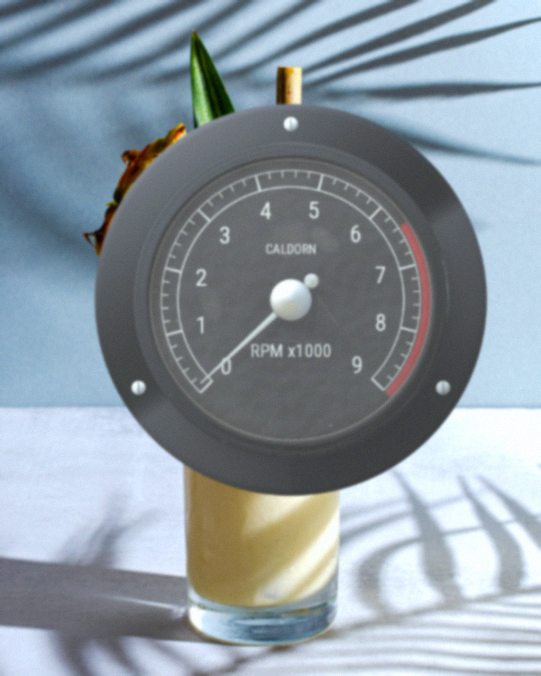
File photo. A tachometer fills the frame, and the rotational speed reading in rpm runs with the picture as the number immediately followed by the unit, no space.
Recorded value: 100rpm
